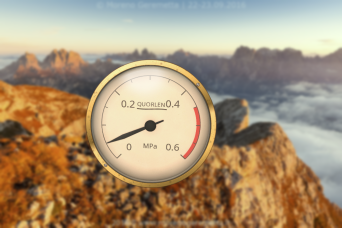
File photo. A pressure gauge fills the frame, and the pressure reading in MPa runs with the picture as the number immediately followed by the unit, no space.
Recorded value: 0.05MPa
